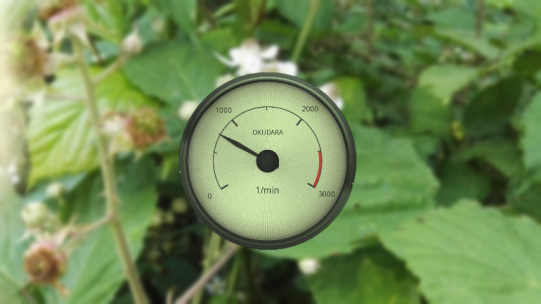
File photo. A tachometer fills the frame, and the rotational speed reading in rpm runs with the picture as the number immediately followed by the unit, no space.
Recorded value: 750rpm
